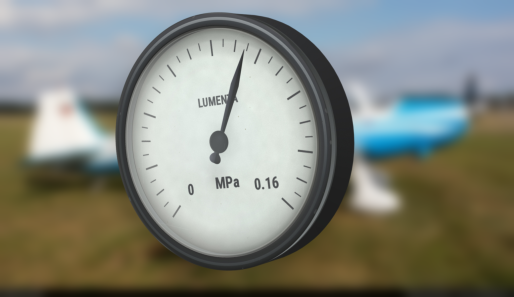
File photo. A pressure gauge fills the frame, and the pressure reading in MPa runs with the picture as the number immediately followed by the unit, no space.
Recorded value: 0.095MPa
